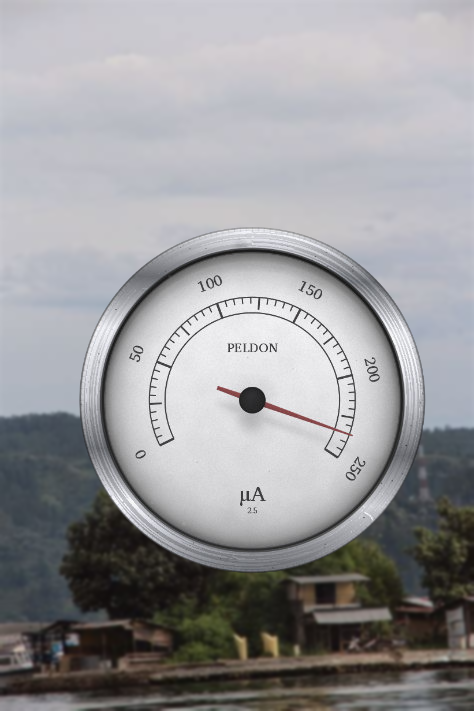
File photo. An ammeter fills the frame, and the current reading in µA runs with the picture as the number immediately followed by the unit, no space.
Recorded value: 235µA
